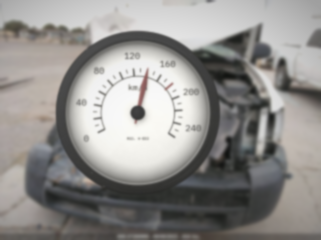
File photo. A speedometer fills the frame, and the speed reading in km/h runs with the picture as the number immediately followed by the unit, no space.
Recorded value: 140km/h
